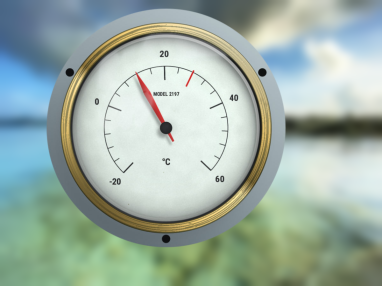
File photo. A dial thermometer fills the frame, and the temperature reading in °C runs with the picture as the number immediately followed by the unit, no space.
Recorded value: 12°C
